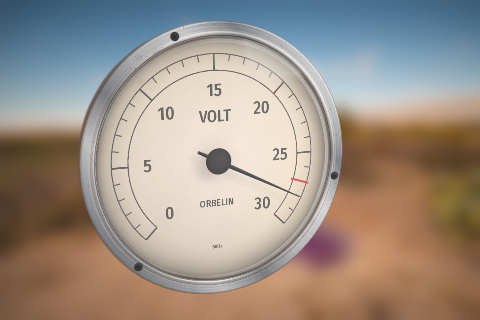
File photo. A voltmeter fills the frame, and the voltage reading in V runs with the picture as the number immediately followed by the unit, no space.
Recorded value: 28V
